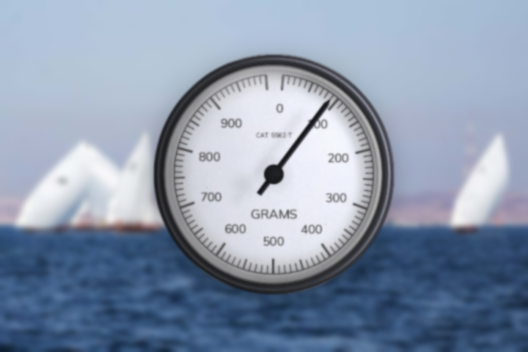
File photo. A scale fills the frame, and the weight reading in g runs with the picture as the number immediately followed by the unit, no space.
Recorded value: 90g
